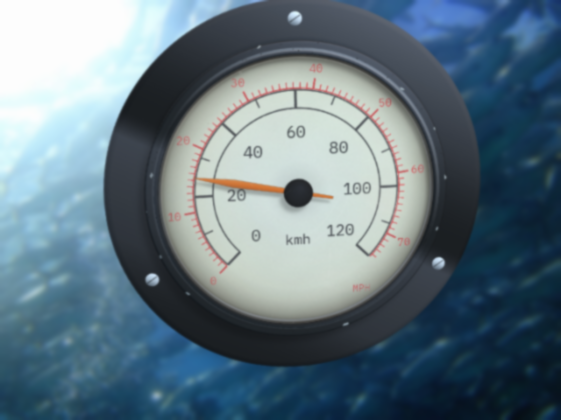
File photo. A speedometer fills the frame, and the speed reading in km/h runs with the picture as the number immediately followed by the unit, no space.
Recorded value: 25km/h
